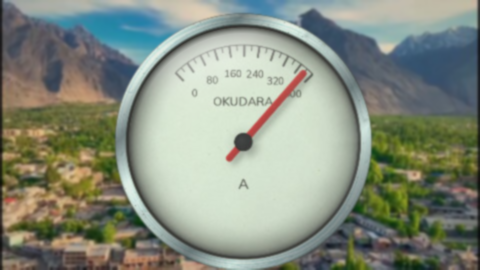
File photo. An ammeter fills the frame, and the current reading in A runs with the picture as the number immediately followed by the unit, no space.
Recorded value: 380A
